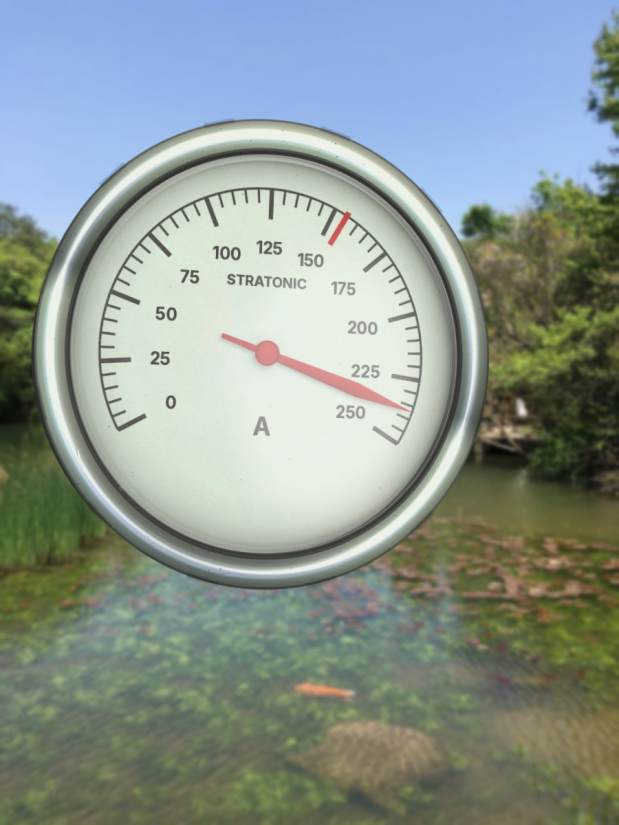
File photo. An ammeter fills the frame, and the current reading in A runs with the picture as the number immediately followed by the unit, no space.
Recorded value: 237.5A
